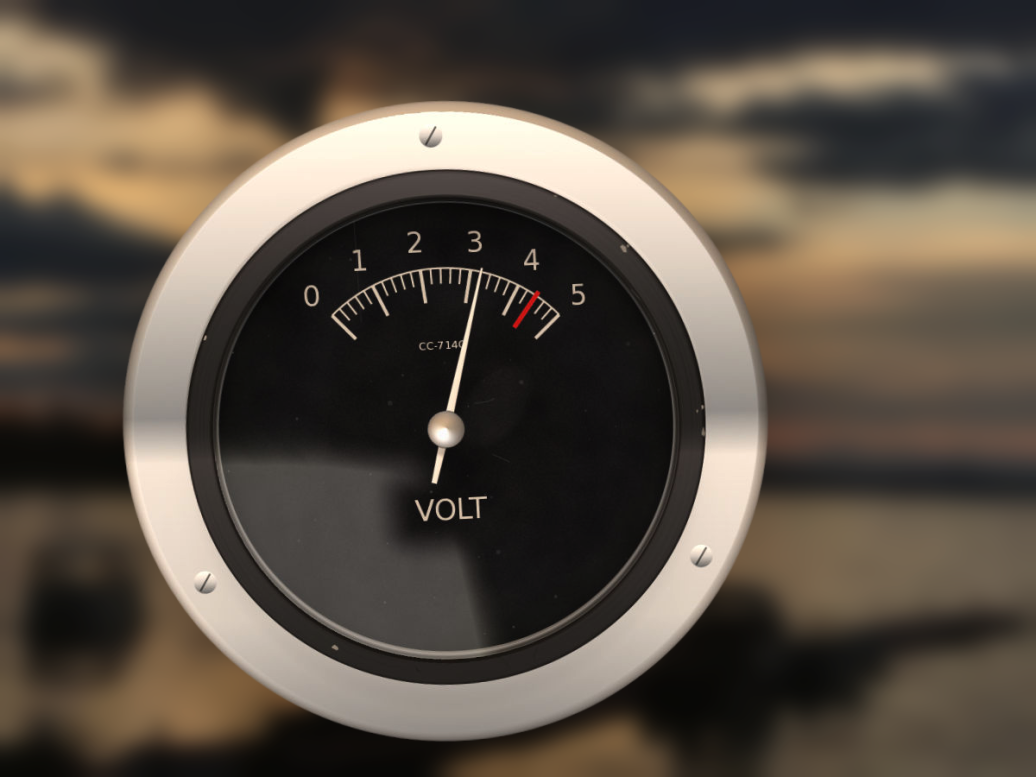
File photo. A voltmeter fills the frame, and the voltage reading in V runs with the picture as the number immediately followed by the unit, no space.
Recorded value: 3.2V
